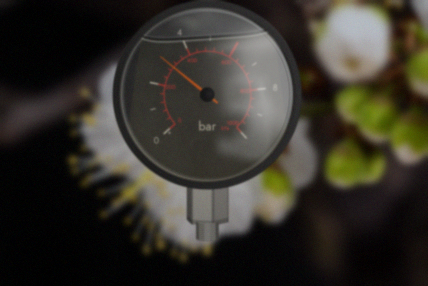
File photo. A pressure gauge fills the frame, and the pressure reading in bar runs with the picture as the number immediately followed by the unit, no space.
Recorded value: 3bar
